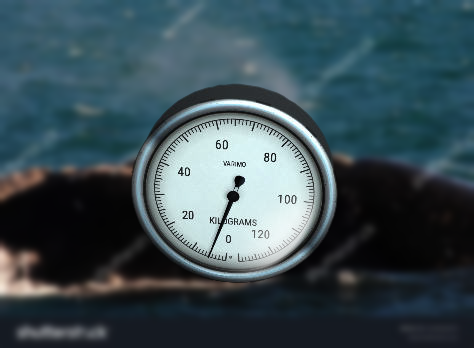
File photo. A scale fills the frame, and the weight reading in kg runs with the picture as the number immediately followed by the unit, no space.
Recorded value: 5kg
